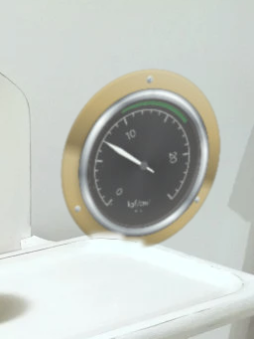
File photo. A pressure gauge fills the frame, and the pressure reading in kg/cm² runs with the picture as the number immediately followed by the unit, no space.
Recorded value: 7kg/cm²
